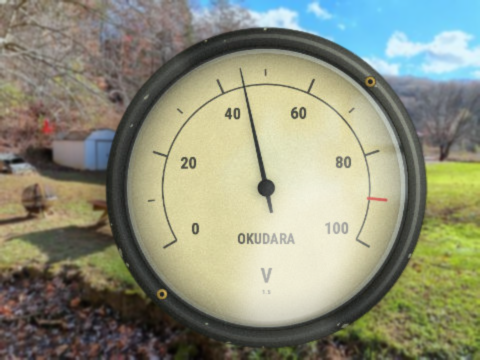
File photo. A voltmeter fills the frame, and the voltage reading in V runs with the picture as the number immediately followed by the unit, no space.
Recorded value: 45V
